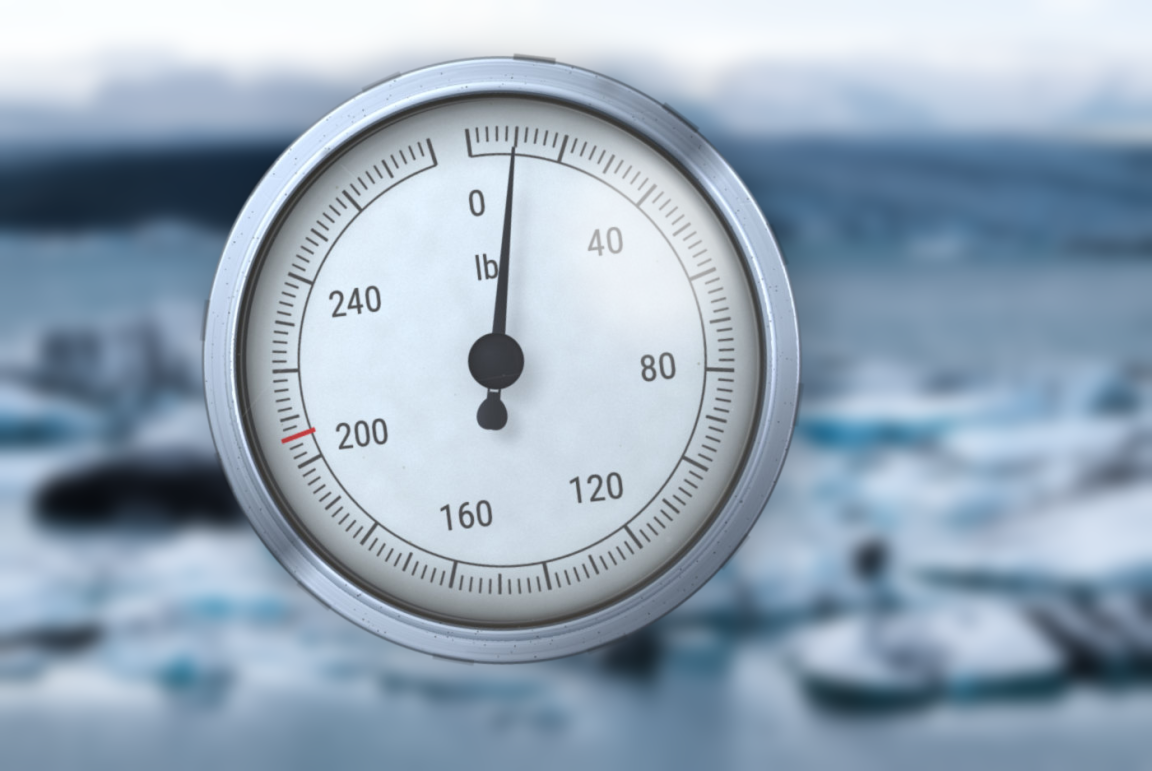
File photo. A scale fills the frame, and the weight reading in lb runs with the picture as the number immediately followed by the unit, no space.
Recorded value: 10lb
